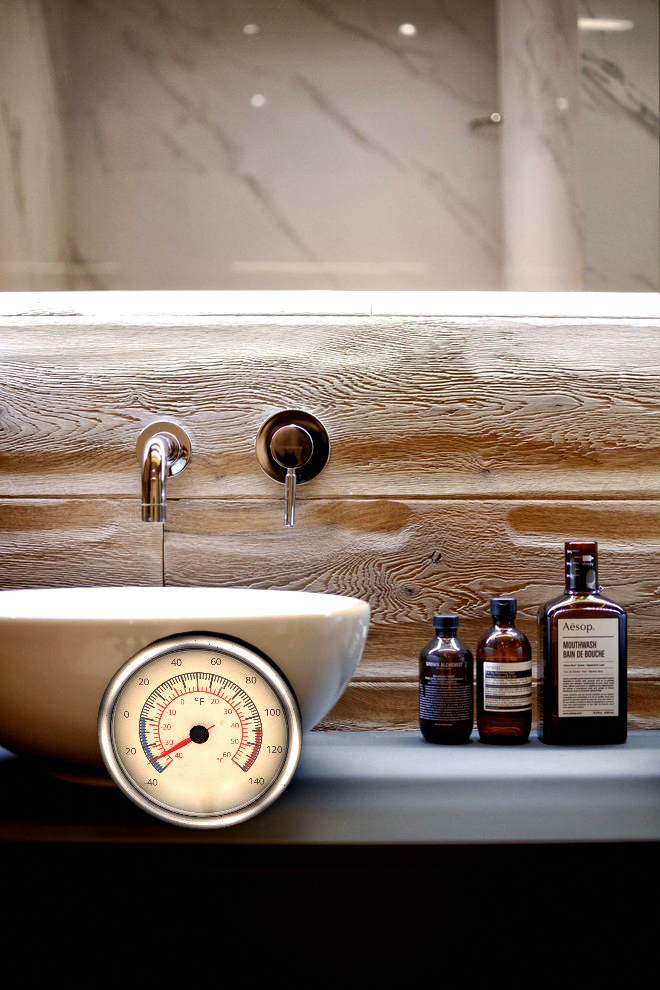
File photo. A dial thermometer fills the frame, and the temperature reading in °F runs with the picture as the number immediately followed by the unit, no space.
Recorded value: -30°F
